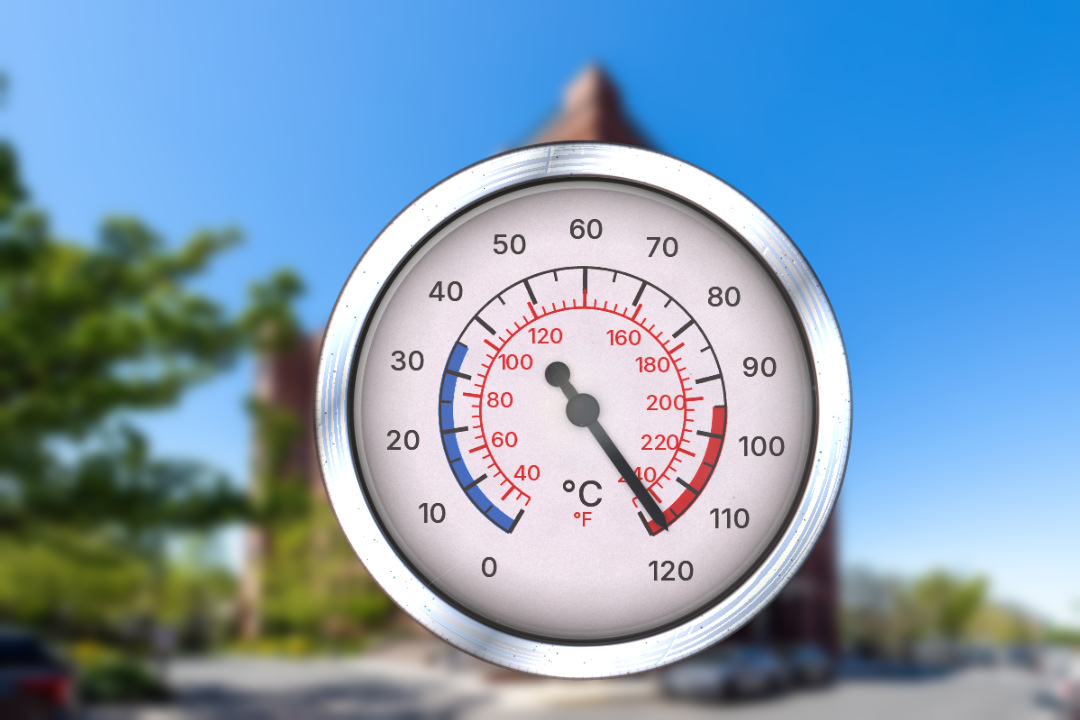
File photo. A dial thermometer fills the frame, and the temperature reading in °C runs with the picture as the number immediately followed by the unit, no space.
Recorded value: 117.5°C
